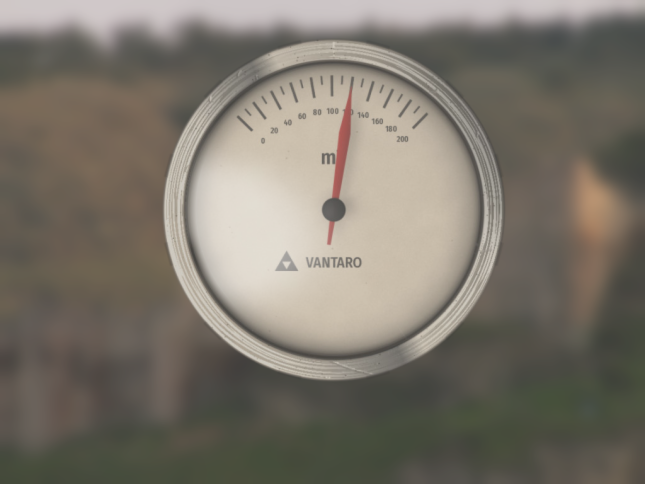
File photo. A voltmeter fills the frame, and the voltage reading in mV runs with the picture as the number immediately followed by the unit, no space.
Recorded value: 120mV
